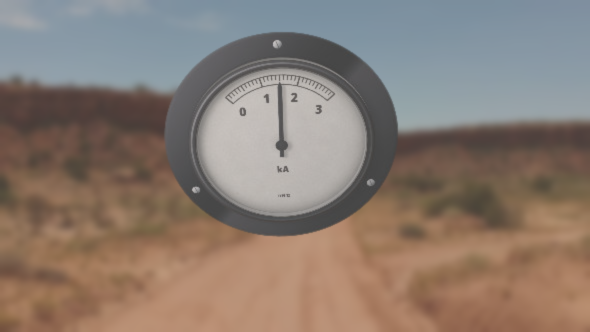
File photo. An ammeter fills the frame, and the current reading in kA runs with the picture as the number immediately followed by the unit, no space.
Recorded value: 1.5kA
